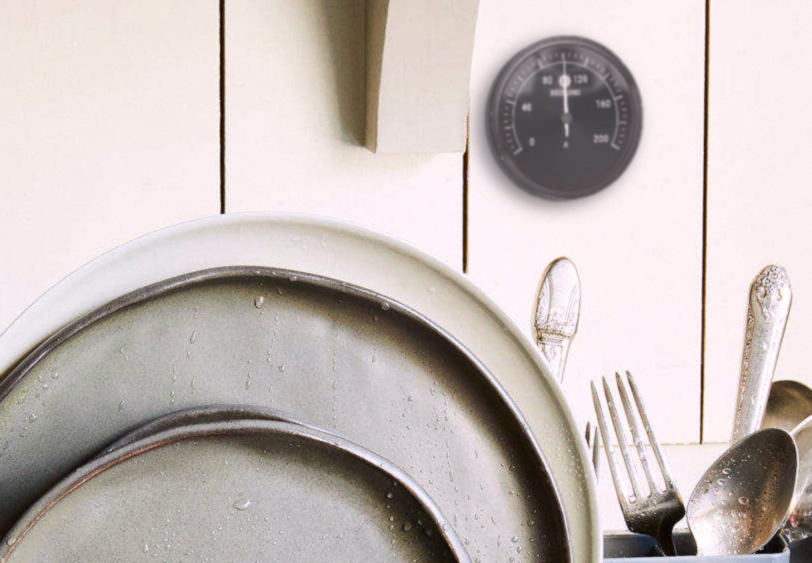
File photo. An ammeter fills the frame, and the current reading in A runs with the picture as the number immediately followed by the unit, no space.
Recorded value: 100A
